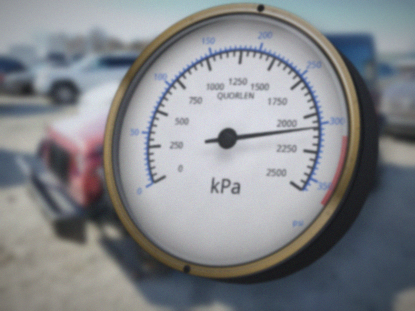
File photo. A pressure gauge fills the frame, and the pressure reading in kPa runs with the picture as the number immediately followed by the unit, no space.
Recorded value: 2100kPa
